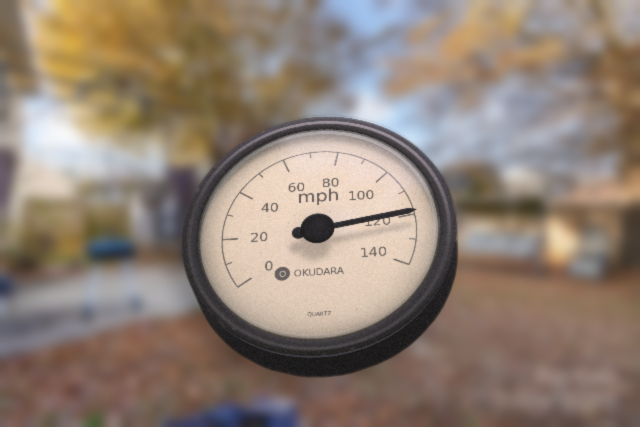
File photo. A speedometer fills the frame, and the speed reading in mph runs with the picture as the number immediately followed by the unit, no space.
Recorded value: 120mph
